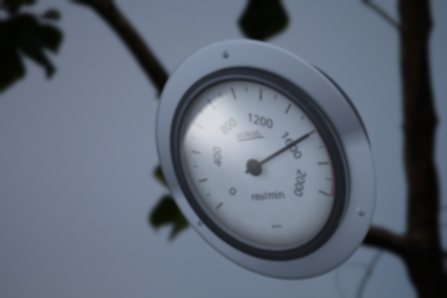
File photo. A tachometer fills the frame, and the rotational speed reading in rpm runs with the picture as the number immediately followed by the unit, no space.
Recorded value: 1600rpm
